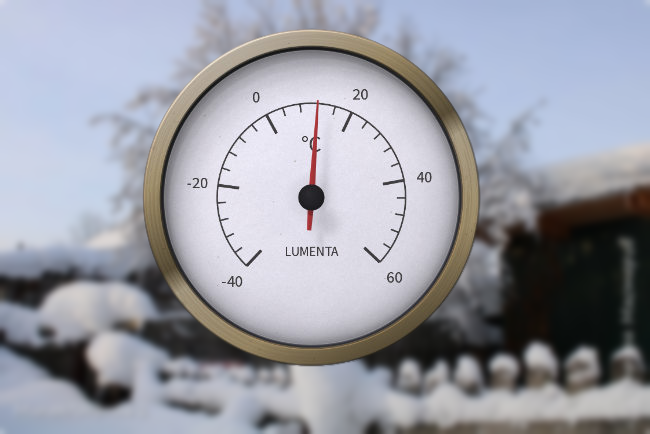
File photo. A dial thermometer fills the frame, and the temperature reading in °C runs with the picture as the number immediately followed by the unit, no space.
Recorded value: 12°C
